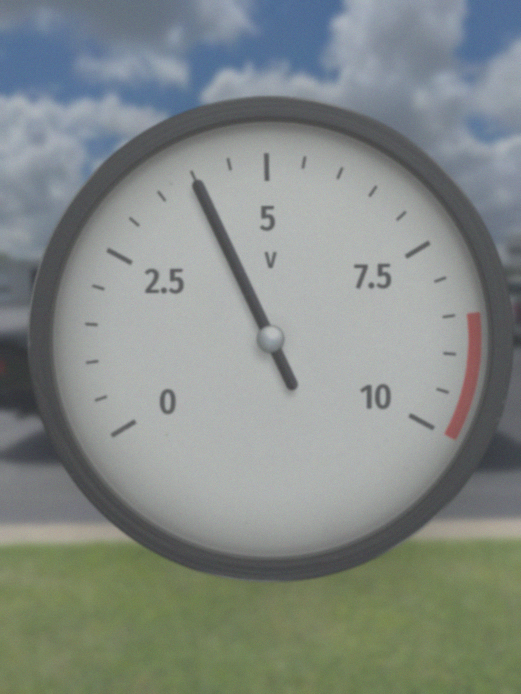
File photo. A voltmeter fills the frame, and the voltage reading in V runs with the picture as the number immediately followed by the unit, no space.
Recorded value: 4V
